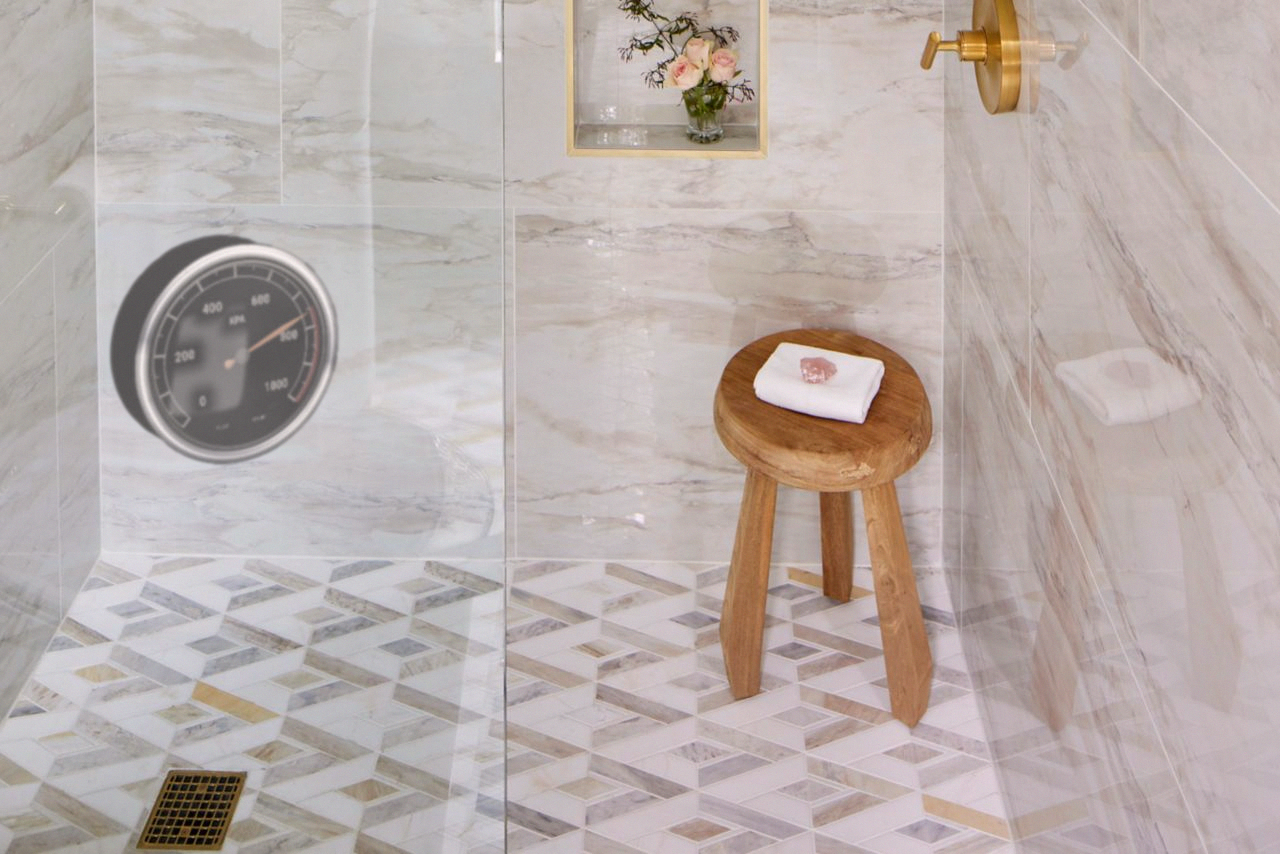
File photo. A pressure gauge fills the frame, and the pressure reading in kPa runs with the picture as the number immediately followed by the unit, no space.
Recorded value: 750kPa
